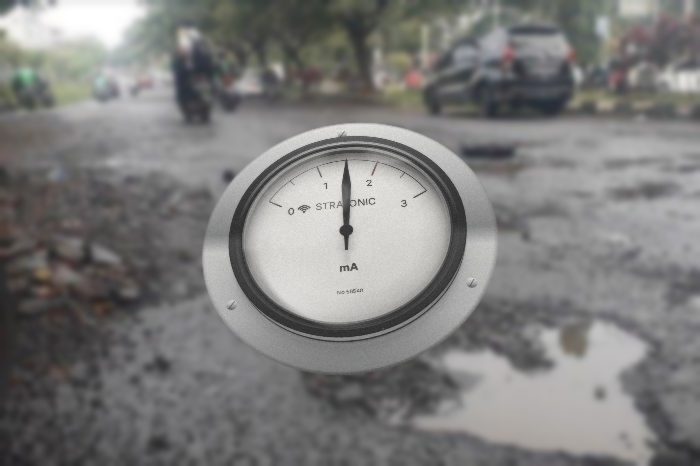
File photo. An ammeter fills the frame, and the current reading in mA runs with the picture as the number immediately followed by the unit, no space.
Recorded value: 1.5mA
